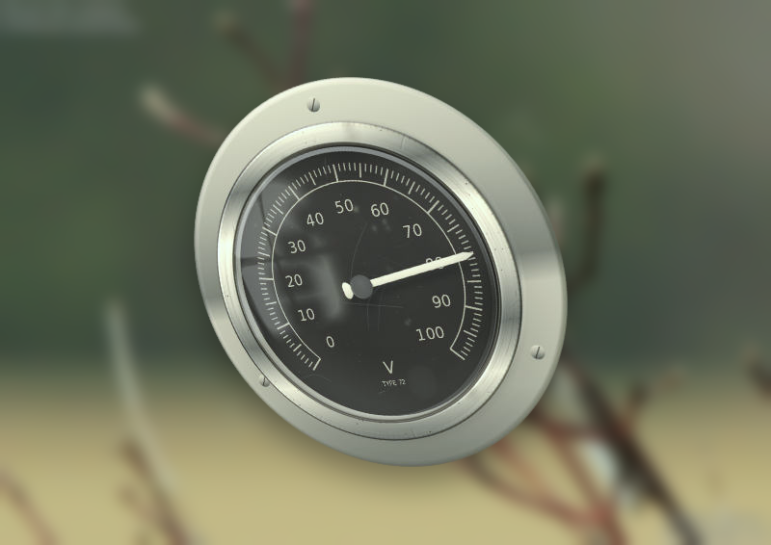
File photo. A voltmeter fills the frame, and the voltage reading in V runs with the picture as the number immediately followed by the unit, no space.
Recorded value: 80V
